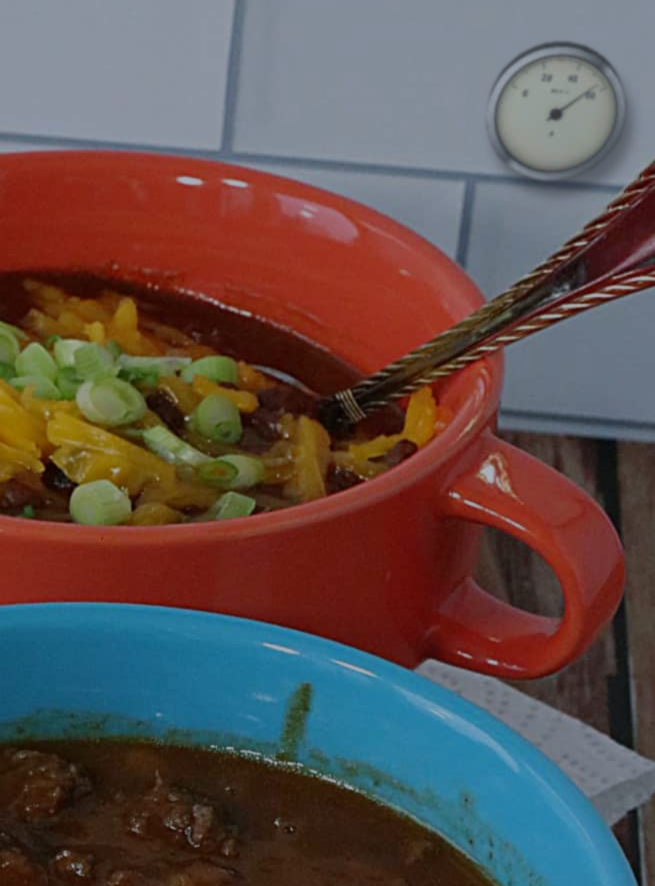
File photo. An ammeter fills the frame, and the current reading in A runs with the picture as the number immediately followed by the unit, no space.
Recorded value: 55A
